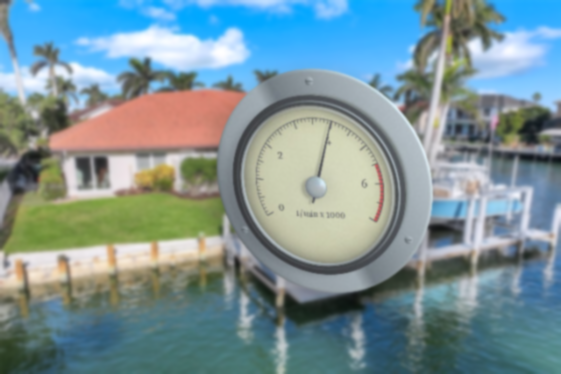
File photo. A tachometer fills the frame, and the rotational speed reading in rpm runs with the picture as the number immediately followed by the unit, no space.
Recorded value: 4000rpm
